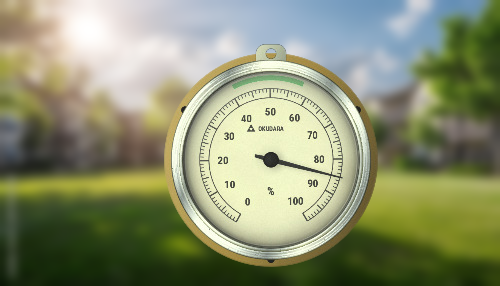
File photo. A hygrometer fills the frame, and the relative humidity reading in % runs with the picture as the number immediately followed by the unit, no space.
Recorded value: 85%
